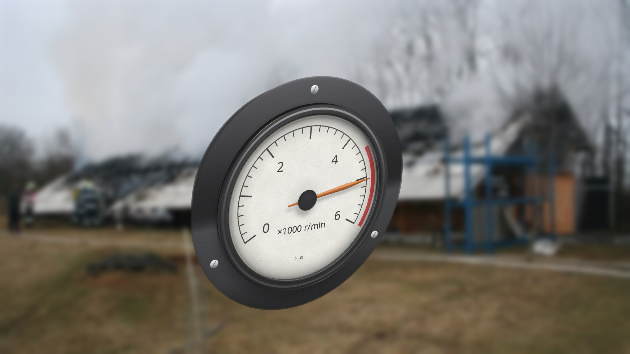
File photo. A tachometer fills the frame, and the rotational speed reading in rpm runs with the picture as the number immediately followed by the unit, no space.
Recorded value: 5000rpm
